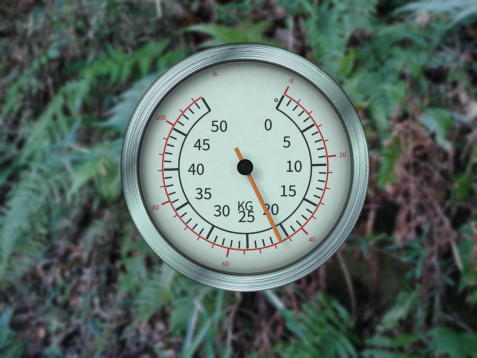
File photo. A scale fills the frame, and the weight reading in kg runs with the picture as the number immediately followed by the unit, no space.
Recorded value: 21kg
